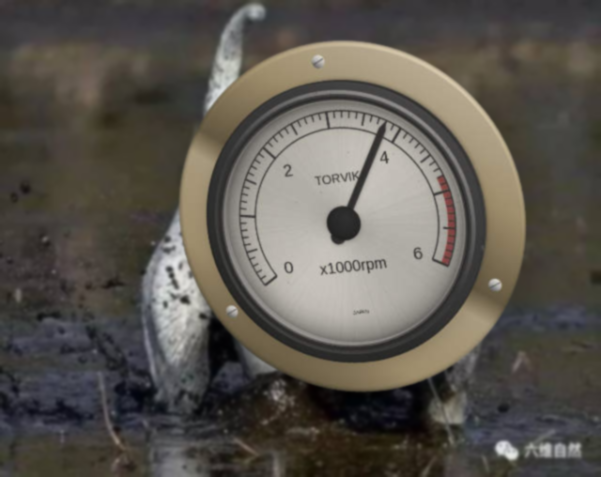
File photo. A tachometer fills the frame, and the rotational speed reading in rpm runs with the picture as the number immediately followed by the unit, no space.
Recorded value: 3800rpm
